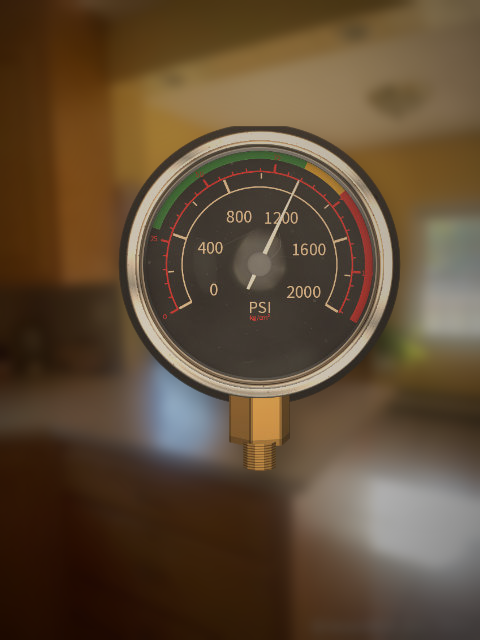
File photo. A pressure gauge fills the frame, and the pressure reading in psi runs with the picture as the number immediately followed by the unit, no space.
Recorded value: 1200psi
